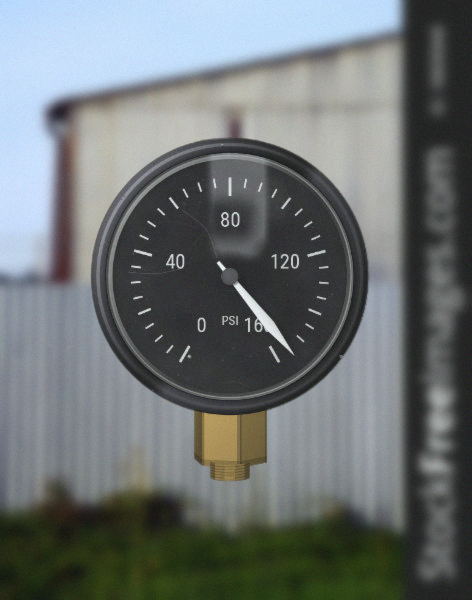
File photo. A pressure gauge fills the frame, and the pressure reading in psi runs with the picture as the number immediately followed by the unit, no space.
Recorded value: 155psi
